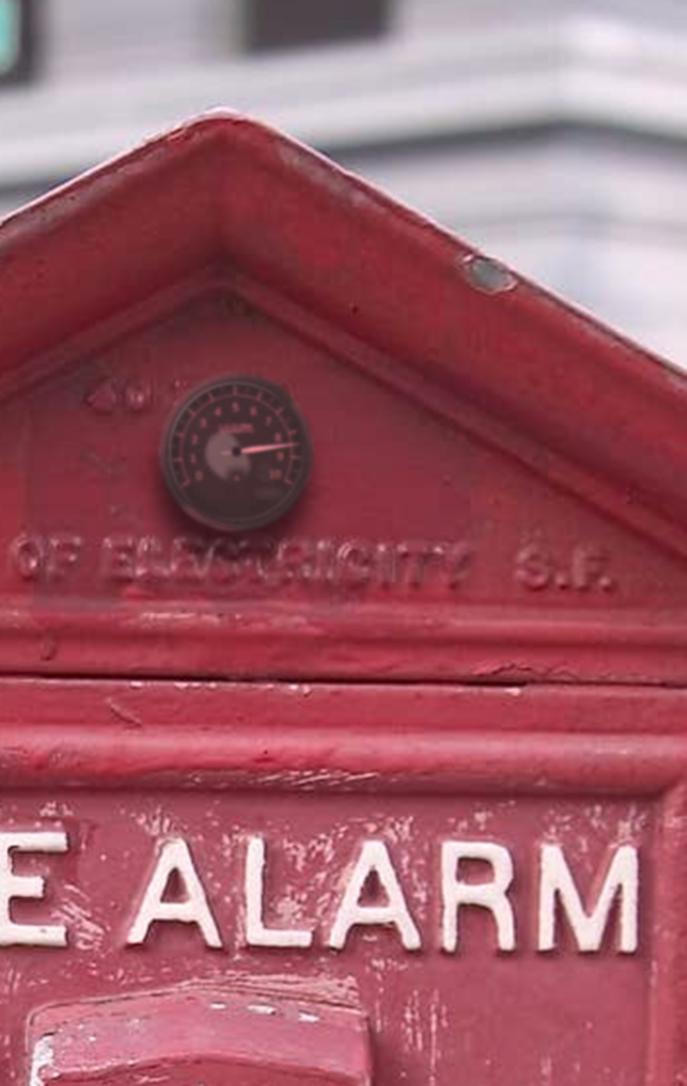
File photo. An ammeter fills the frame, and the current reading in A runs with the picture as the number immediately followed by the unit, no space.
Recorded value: 8.5A
